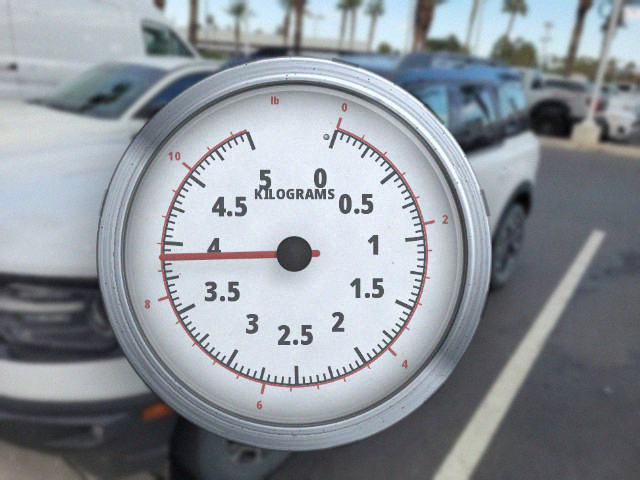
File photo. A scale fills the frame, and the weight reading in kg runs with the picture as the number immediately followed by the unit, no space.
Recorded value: 3.9kg
